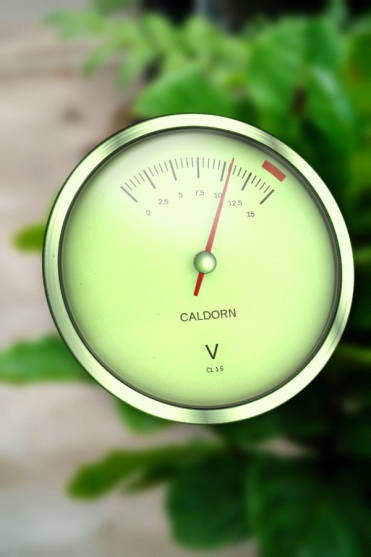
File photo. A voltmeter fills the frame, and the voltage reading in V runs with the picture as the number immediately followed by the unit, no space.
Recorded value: 10.5V
